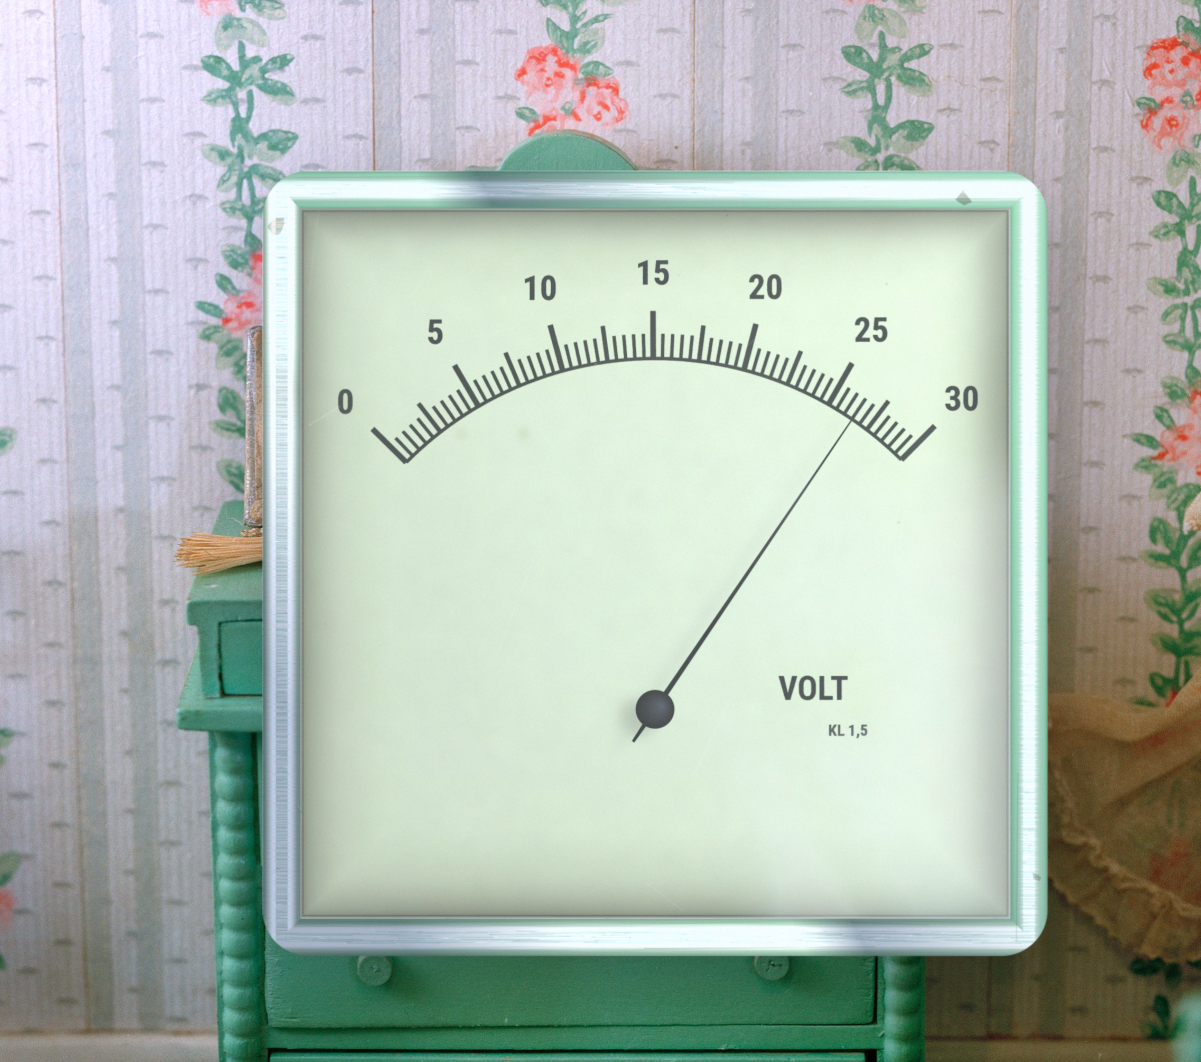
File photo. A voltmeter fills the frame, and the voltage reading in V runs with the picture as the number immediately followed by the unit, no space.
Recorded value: 26.5V
